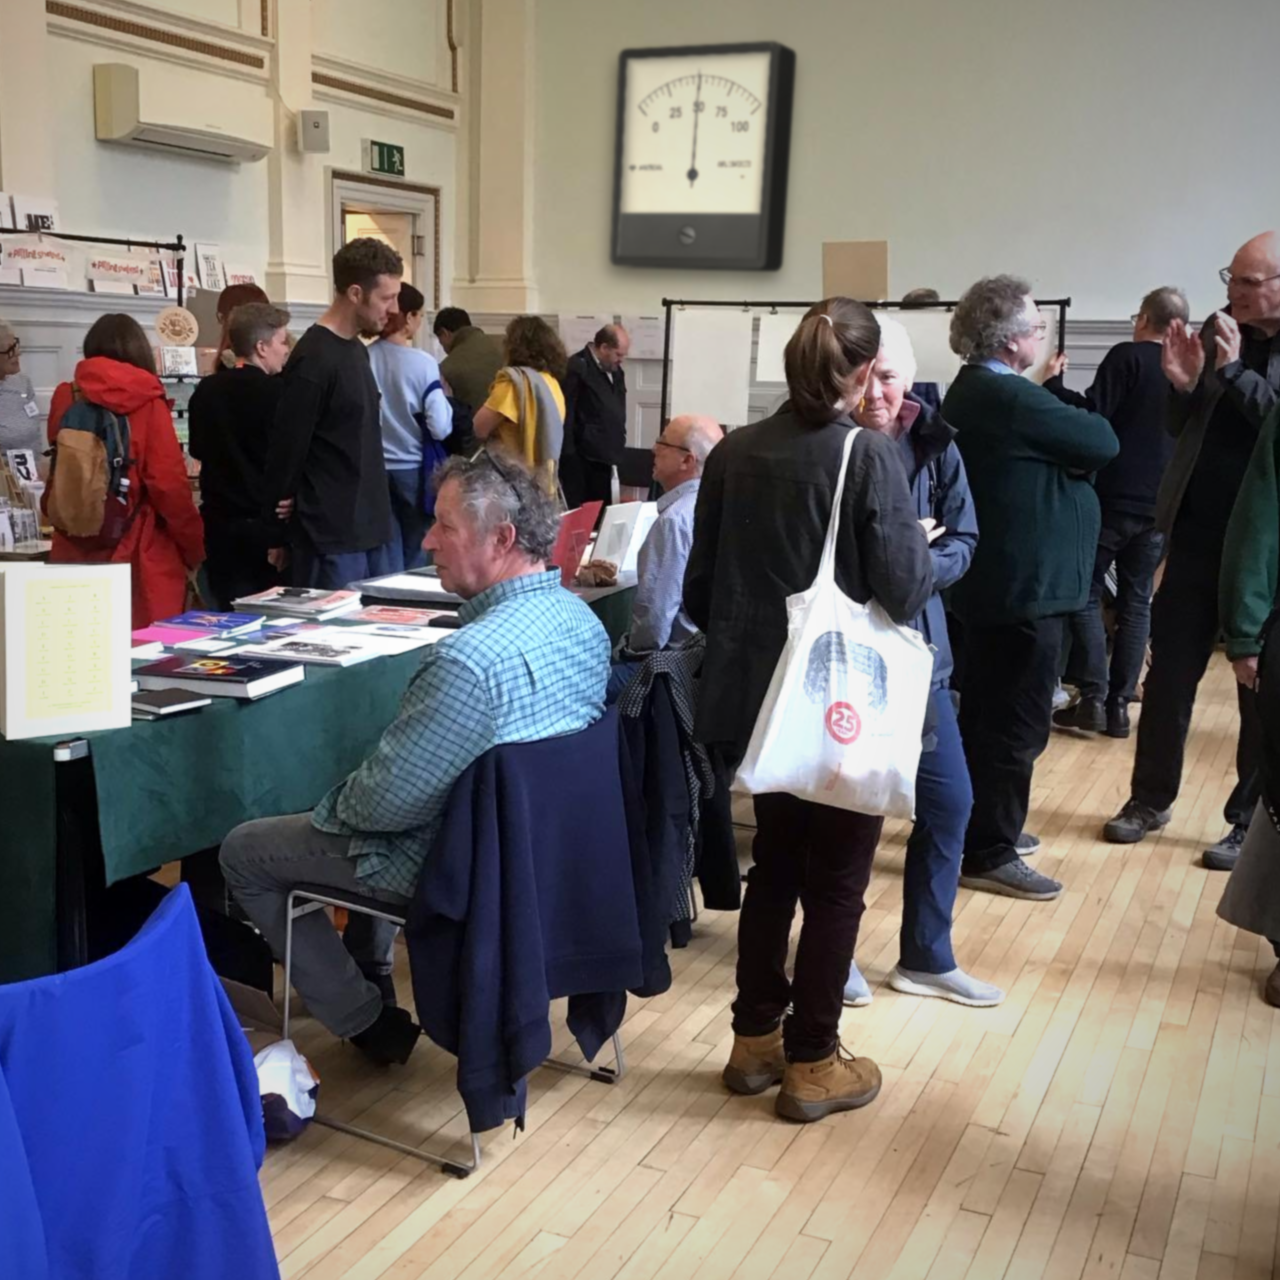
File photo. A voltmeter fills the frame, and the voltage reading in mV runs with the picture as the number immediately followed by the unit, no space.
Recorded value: 50mV
